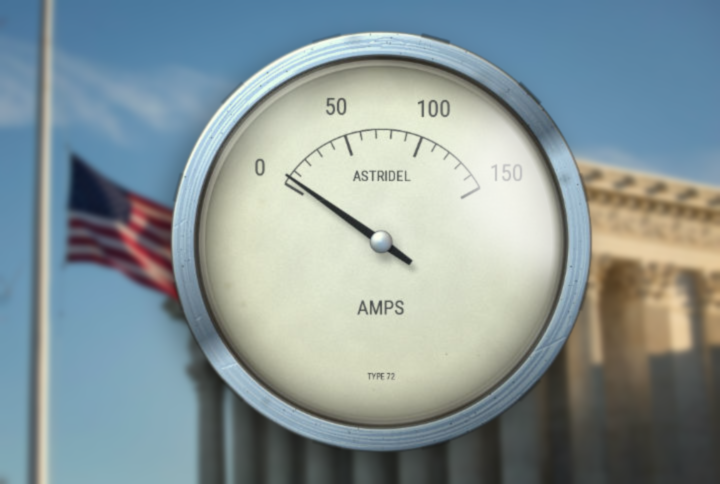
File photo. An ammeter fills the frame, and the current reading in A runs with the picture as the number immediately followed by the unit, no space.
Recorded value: 5A
